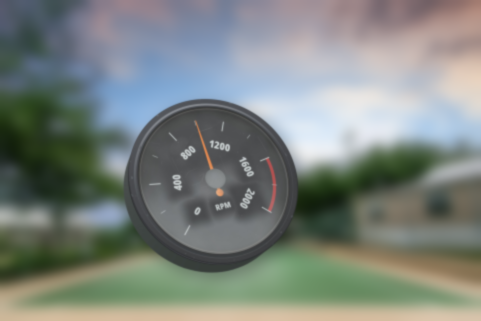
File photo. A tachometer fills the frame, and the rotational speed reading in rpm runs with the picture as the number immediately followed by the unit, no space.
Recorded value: 1000rpm
